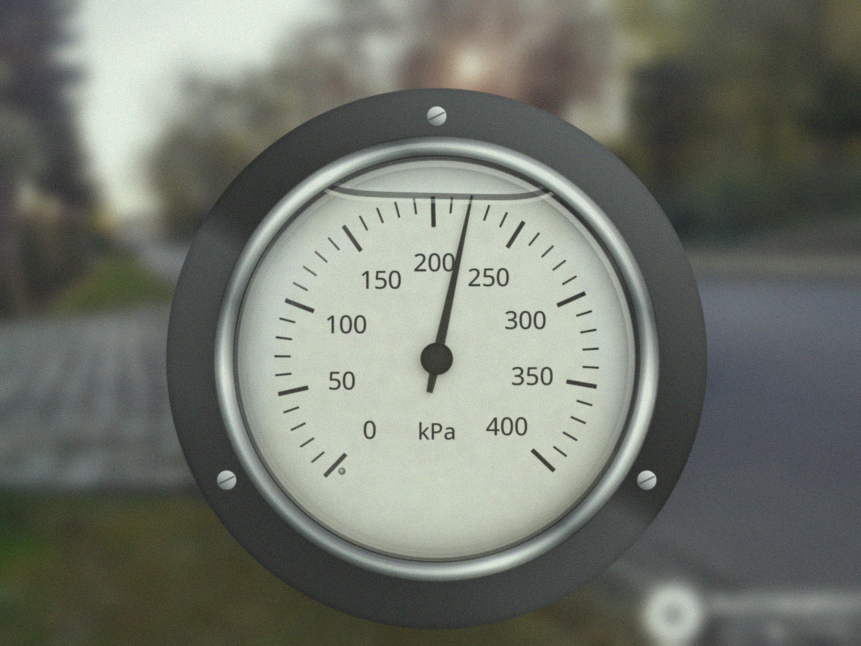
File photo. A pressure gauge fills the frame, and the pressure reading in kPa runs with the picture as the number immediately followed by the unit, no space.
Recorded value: 220kPa
